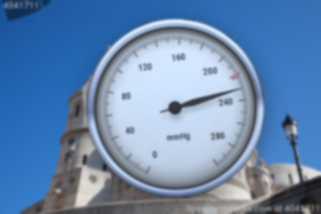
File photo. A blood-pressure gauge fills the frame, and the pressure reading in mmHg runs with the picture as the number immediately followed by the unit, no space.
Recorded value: 230mmHg
